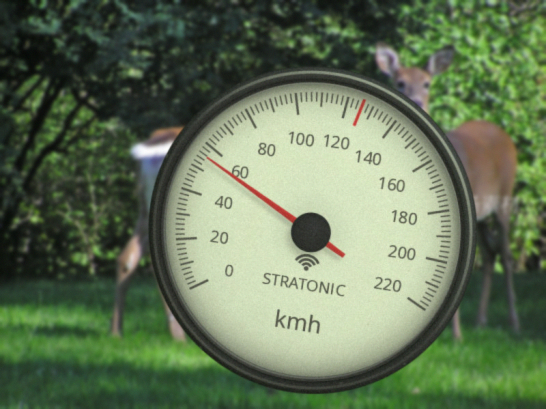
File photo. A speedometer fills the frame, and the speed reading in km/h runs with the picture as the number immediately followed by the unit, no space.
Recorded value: 56km/h
